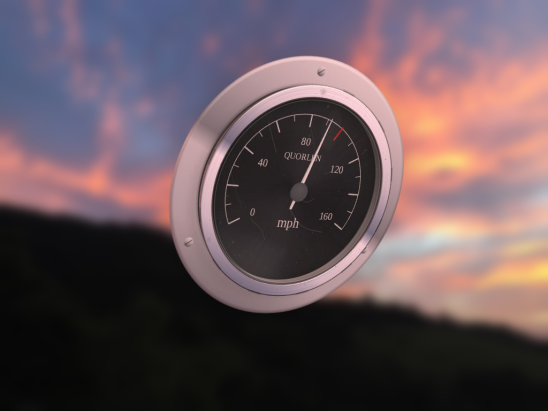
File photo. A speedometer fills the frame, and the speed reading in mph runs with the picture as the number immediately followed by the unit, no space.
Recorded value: 90mph
